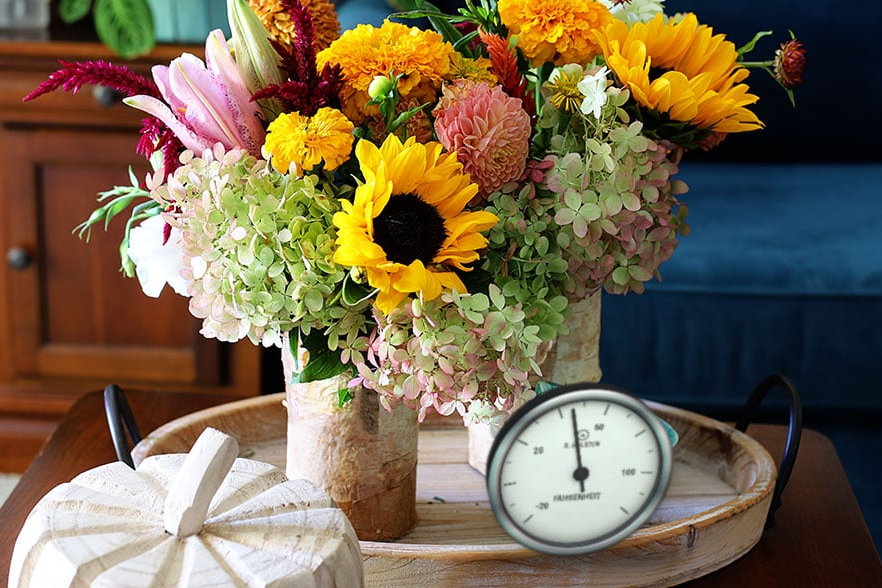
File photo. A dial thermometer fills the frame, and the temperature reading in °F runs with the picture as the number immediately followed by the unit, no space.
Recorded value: 45°F
